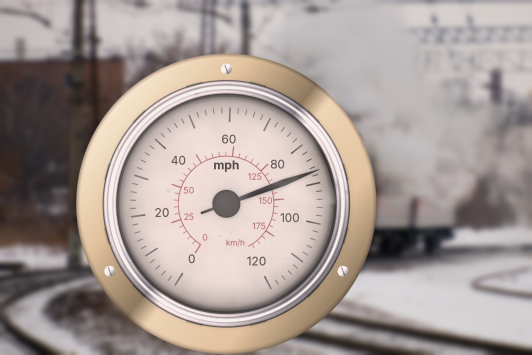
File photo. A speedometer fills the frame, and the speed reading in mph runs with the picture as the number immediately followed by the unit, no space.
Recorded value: 87mph
